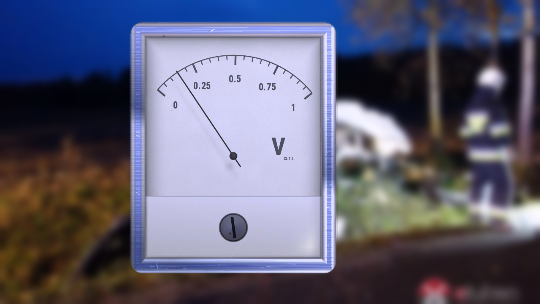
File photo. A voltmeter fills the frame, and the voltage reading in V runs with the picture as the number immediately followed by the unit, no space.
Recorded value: 0.15V
